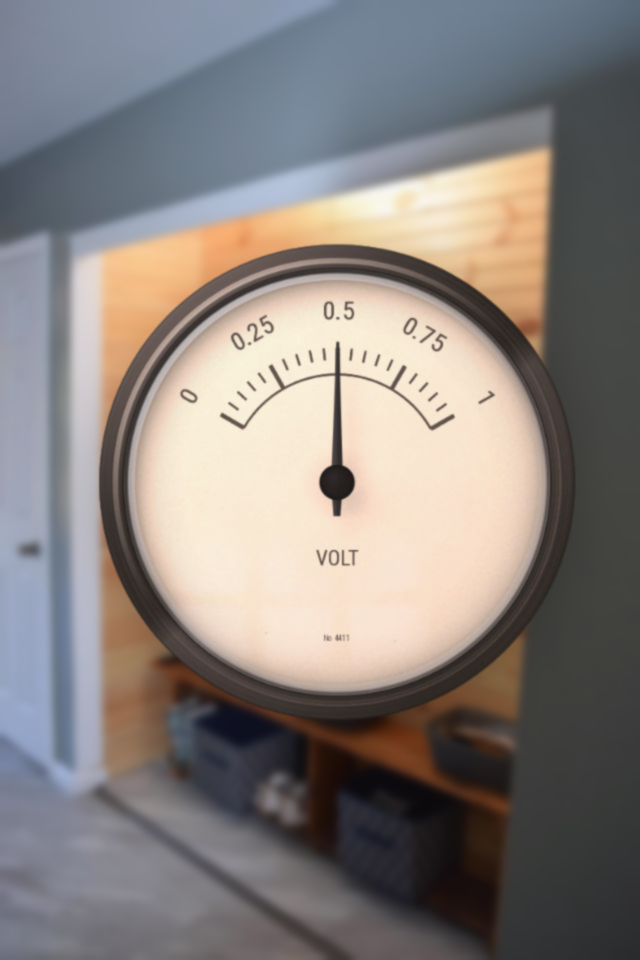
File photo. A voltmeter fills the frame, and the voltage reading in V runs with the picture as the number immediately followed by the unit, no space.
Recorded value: 0.5V
